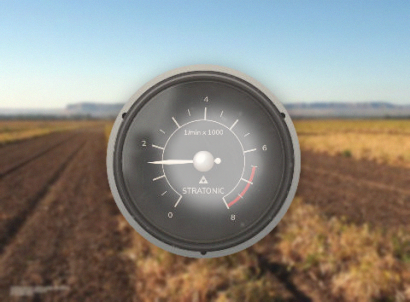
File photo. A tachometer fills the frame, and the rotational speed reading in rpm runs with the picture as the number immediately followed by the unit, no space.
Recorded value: 1500rpm
